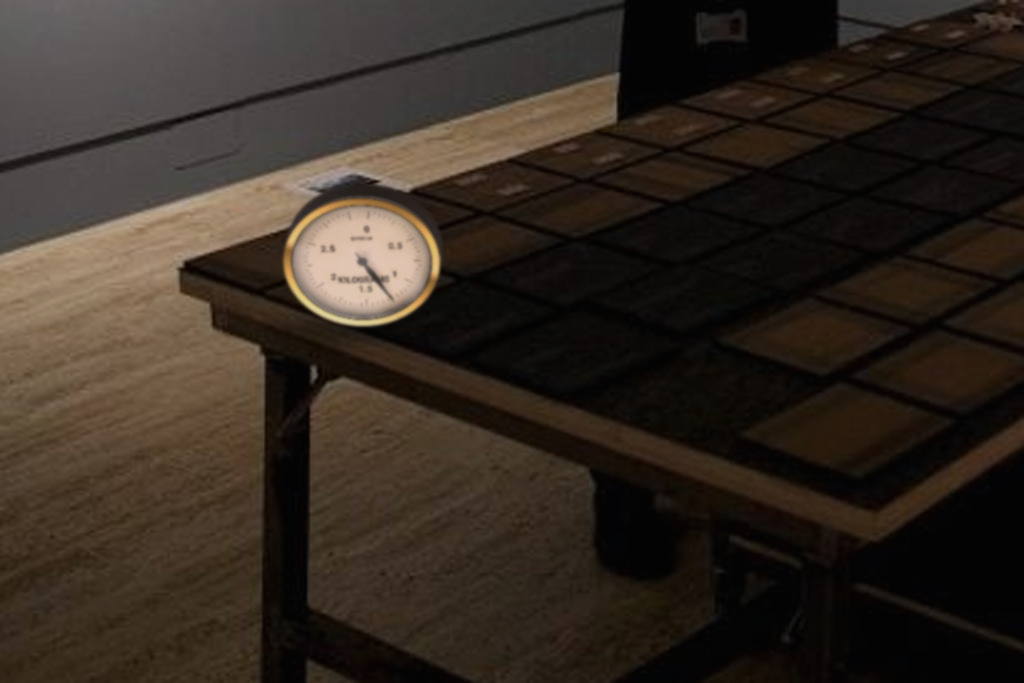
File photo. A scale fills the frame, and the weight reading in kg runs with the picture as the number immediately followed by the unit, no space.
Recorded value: 1.25kg
